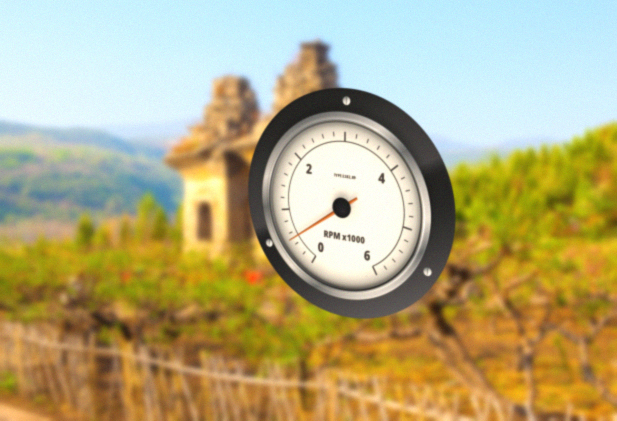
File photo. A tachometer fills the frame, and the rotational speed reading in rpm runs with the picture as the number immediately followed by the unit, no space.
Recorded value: 500rpm
